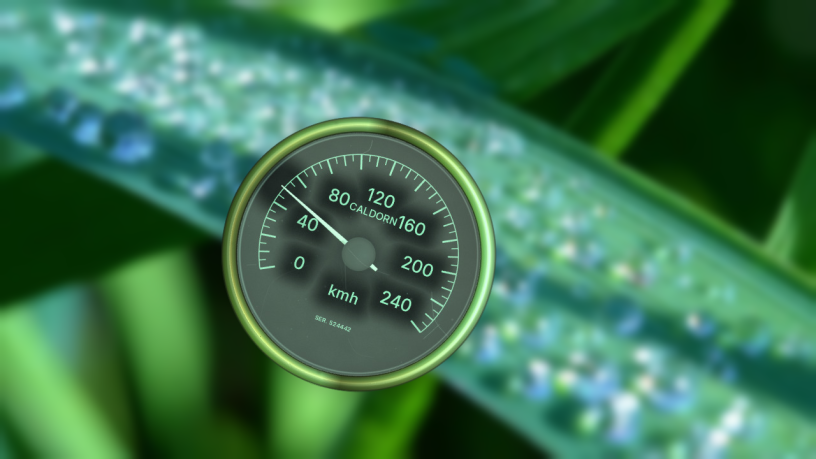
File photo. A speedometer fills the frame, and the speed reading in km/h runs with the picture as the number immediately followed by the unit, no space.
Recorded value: 50km/h
